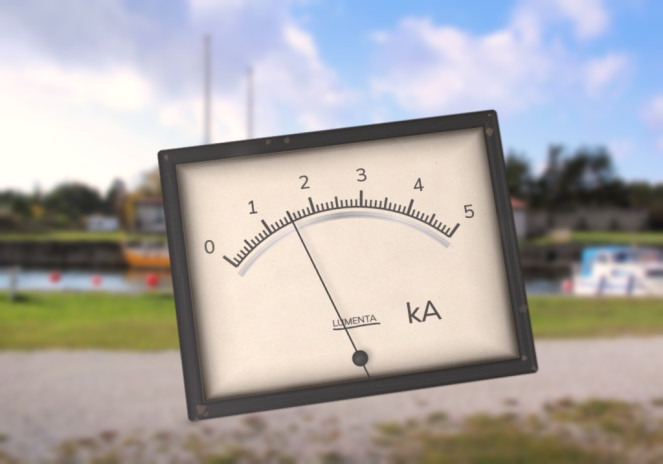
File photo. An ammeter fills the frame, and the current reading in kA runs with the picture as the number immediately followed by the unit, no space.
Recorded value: 1.5kA
